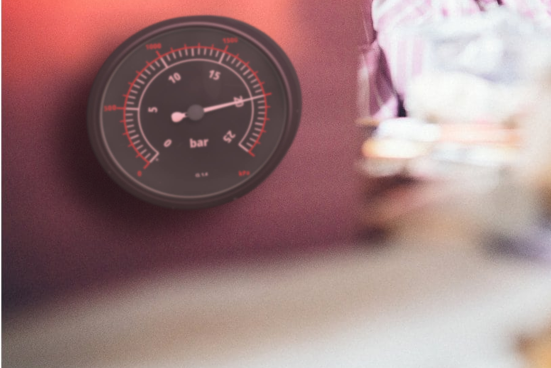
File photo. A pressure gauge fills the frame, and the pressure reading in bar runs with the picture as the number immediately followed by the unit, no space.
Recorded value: 20bar
